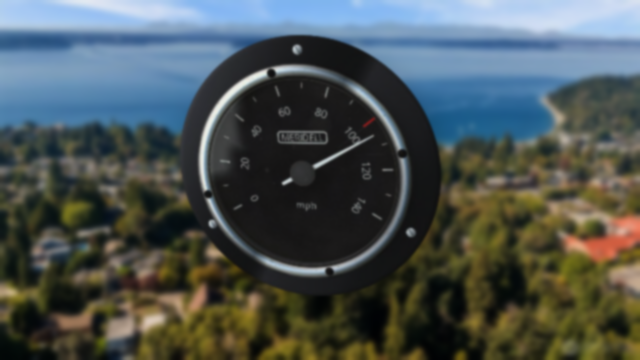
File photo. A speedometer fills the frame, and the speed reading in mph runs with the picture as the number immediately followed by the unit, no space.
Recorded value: 105mph
